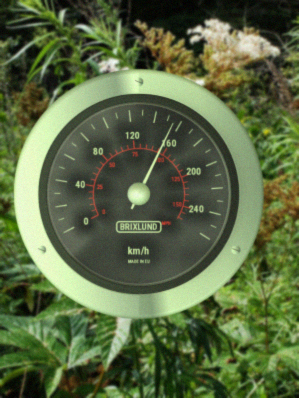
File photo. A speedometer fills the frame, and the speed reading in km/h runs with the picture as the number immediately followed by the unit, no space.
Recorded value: 155km/h
